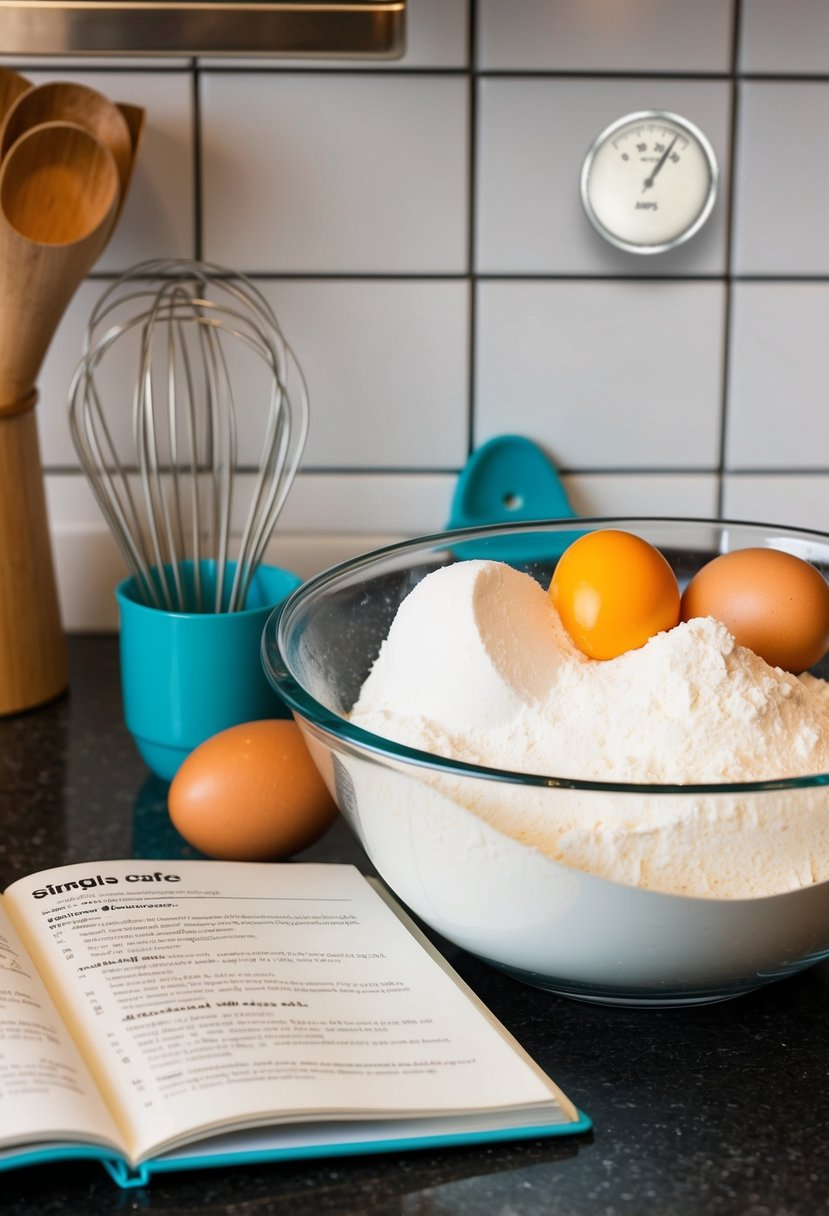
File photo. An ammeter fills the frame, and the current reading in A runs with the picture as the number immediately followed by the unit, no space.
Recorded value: 25A
